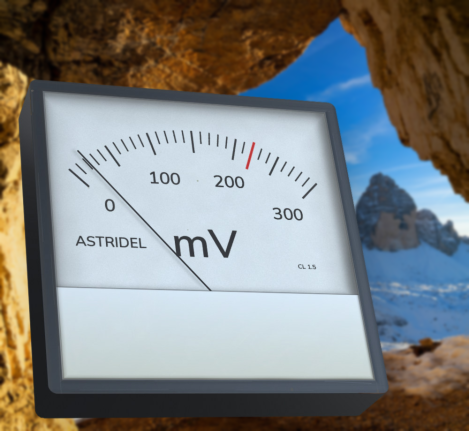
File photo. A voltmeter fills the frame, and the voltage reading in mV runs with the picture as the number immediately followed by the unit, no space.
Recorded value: 20mV
